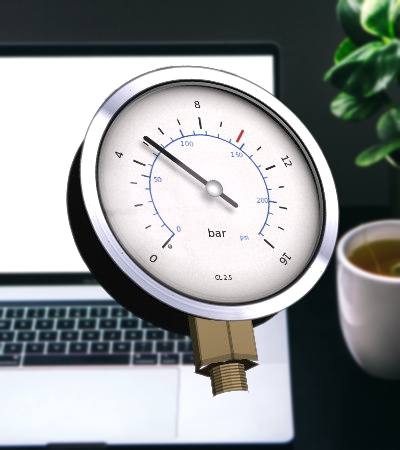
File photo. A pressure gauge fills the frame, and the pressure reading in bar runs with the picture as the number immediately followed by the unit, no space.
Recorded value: 5bar
